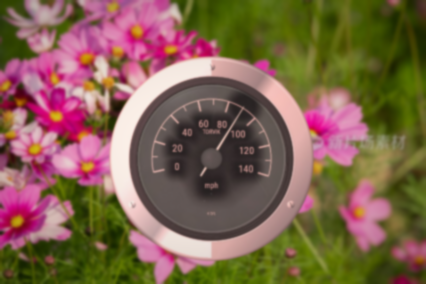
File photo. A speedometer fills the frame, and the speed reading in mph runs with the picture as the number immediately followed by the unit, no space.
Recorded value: 90mph
